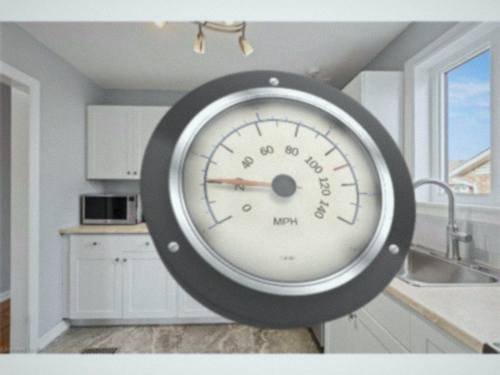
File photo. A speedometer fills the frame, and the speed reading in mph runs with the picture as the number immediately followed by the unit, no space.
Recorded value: 20mph
